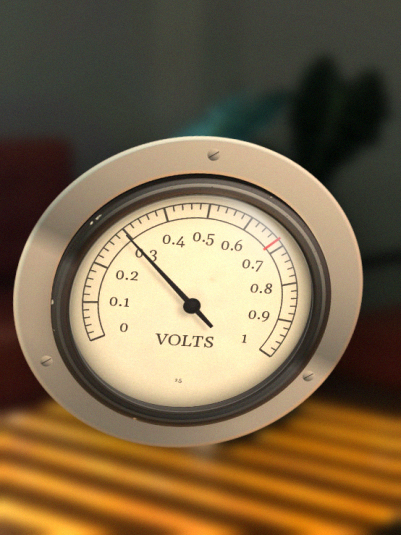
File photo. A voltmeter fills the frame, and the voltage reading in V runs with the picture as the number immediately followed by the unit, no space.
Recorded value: 0.3V
